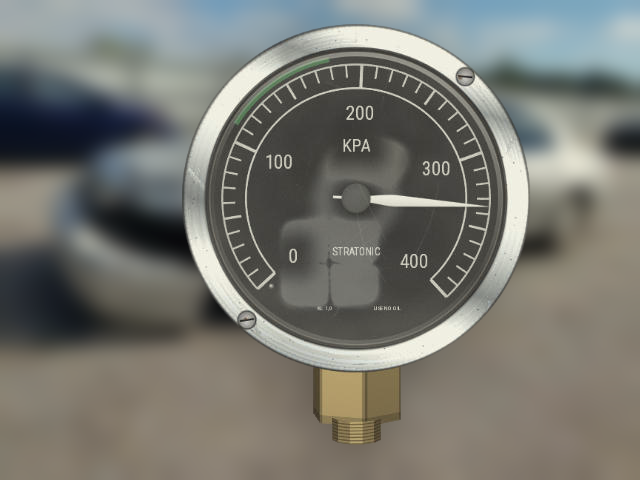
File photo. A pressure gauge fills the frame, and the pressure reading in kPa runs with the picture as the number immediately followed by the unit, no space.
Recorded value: 335kPa
